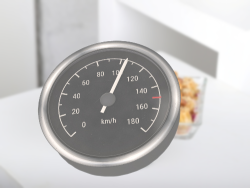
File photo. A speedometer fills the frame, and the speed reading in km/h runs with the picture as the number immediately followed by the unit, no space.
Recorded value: 105km/h
